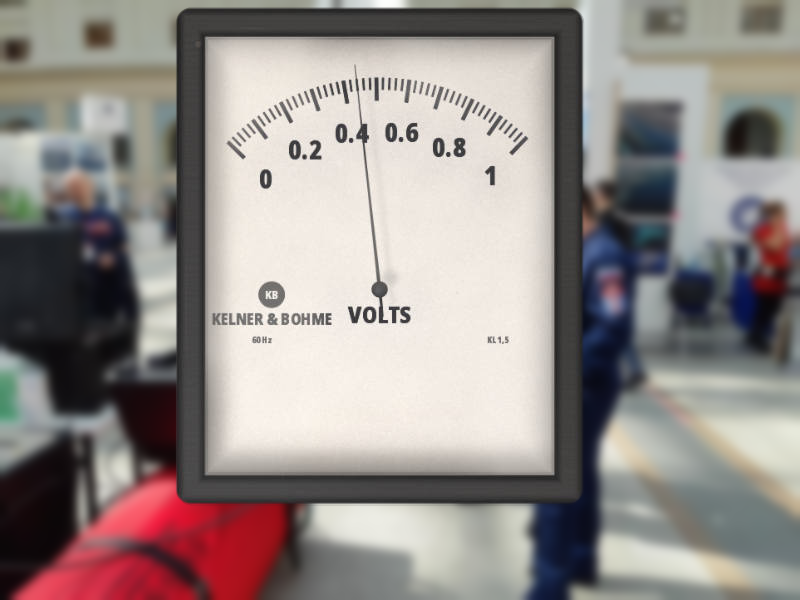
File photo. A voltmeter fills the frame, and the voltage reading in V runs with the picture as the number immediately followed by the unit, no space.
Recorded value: 0.44V
